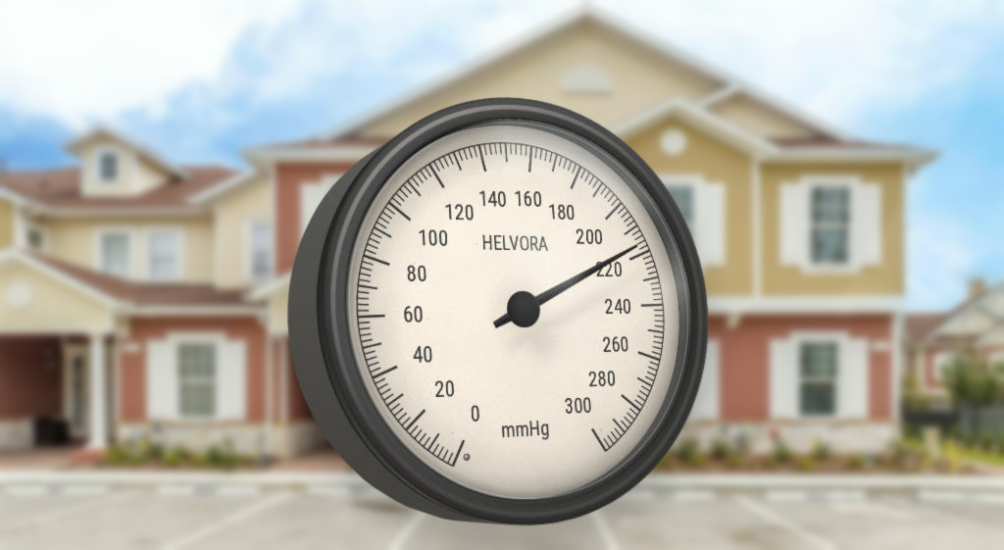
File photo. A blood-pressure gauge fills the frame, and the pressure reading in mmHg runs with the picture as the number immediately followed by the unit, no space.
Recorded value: 216mmHg
